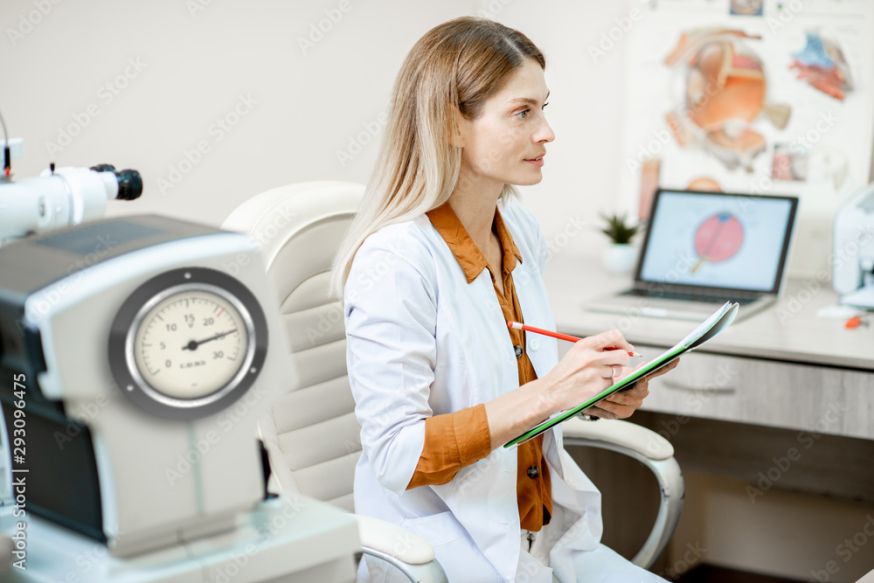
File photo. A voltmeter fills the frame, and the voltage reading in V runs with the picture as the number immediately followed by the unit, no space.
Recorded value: 25V
